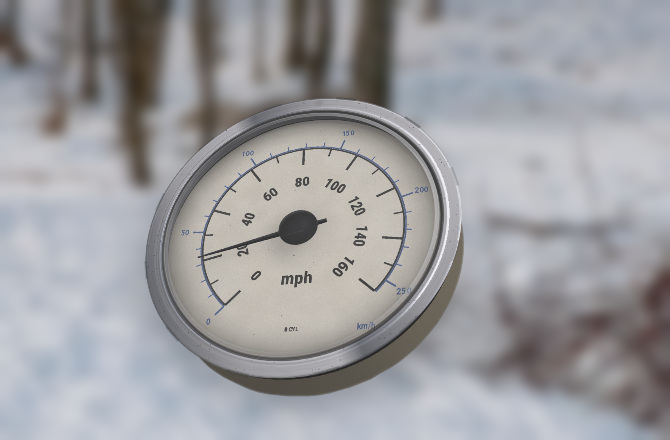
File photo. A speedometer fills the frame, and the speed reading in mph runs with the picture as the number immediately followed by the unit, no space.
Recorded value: 20mph
